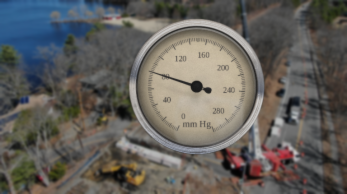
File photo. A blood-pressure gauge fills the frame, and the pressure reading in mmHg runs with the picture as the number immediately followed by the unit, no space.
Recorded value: 80mmHg
